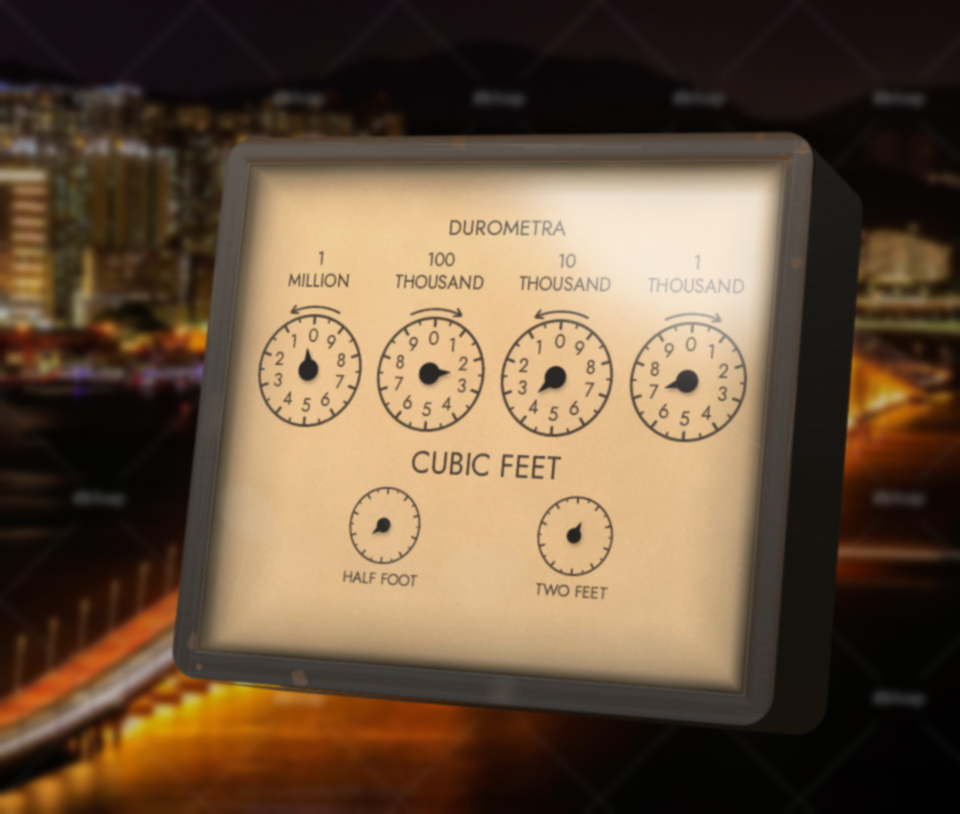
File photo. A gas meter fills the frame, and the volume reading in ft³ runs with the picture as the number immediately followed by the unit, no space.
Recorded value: 23700ft³
